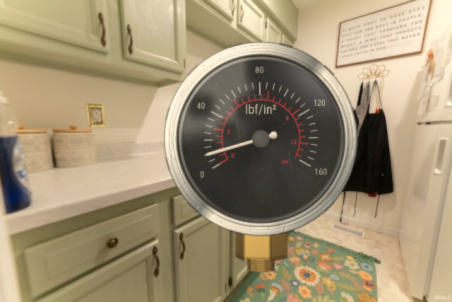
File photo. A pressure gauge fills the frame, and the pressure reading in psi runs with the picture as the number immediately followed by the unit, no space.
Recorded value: 10psi
